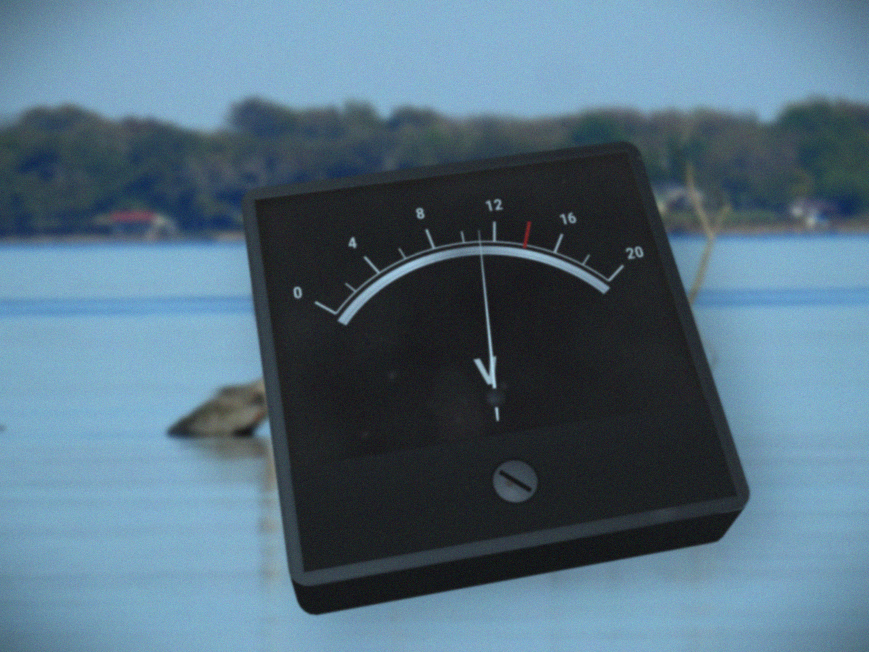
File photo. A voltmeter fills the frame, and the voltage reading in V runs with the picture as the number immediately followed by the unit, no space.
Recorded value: 11V
